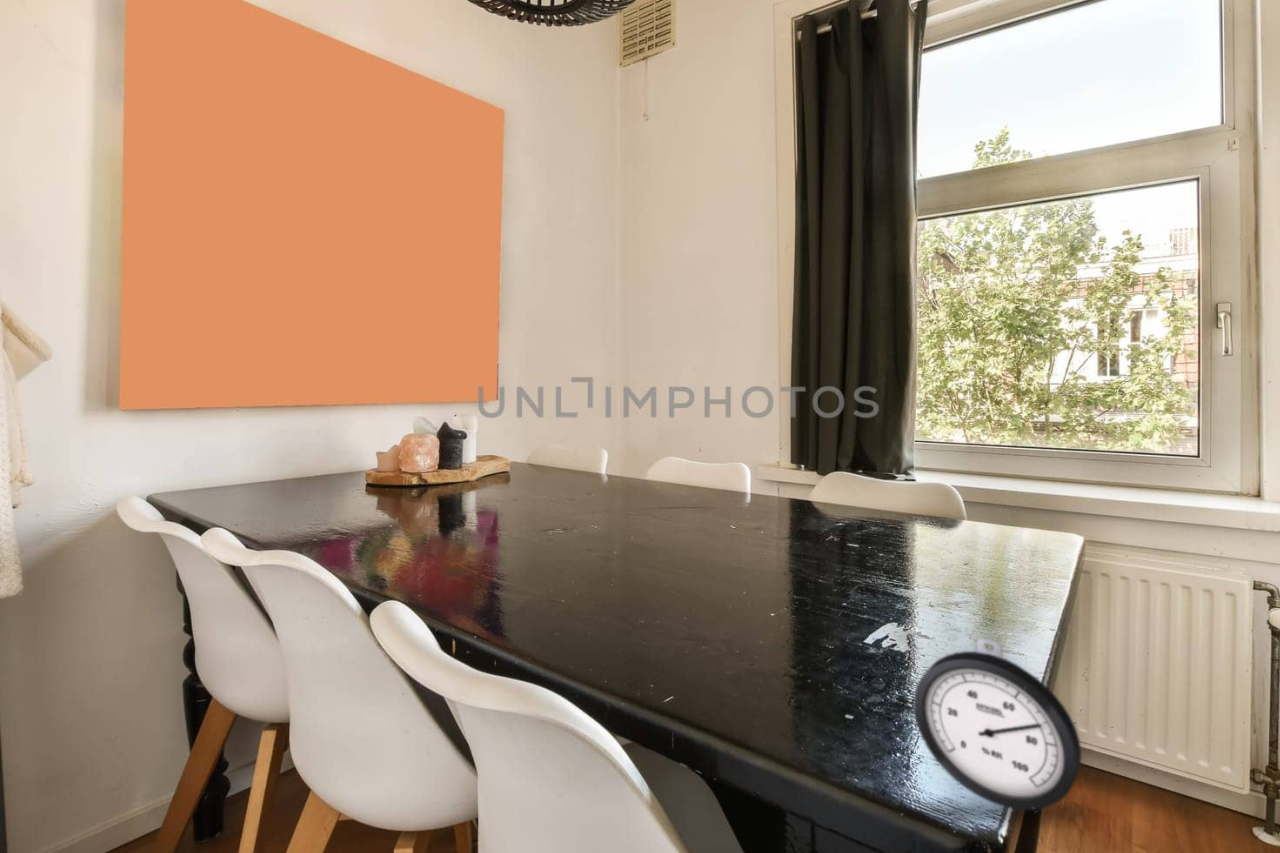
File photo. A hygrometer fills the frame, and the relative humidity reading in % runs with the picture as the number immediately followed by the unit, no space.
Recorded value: 72%
